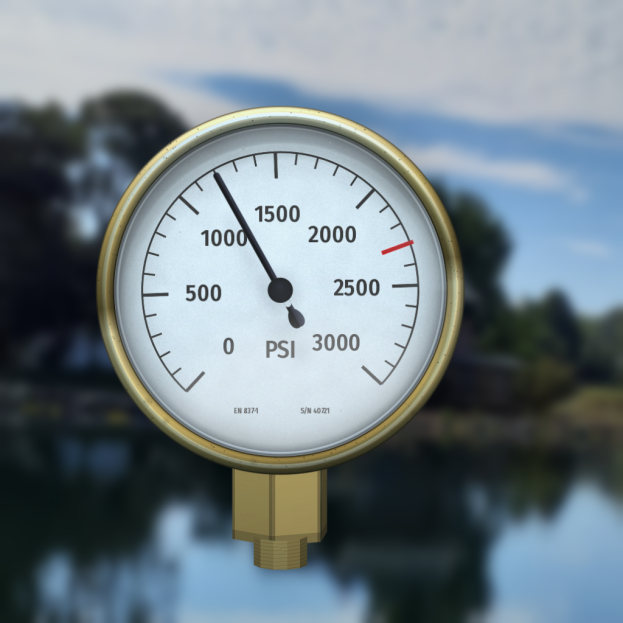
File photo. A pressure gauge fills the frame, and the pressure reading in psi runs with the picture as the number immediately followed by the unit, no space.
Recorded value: 1200psi
